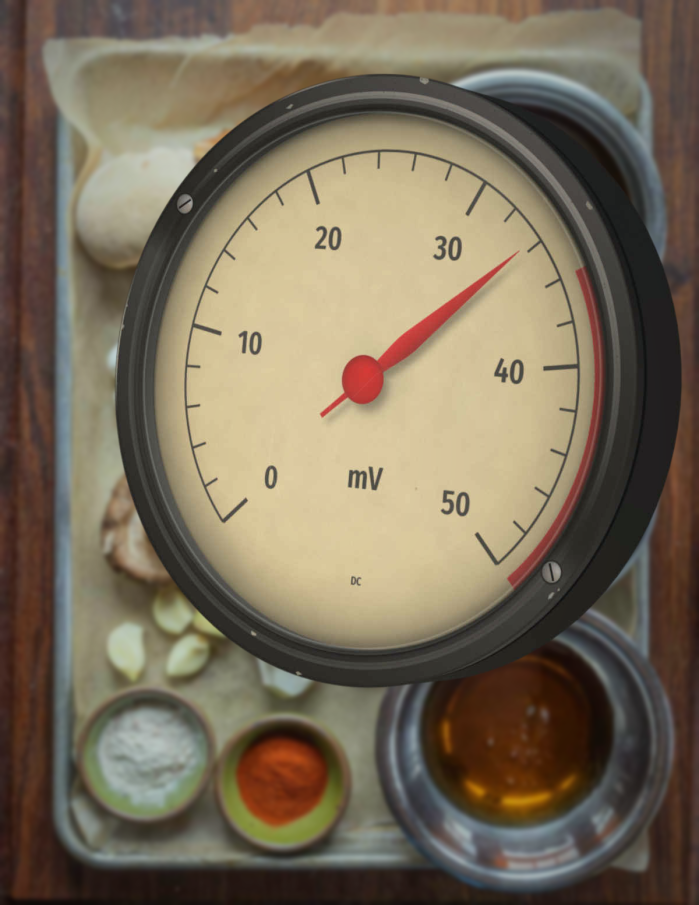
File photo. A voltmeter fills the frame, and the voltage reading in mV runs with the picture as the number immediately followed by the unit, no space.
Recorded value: 34mV
